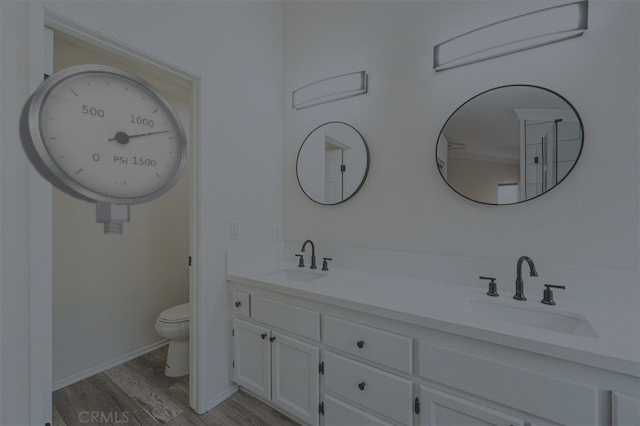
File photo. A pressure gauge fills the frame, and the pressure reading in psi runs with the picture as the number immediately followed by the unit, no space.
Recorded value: 1150psi
